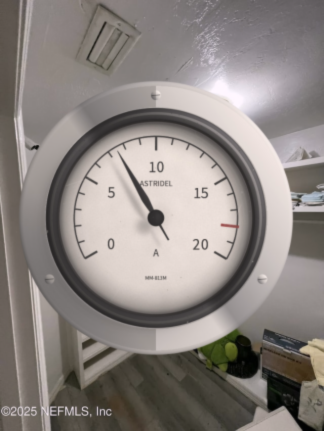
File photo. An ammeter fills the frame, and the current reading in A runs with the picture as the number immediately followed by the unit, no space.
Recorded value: 7.5A
